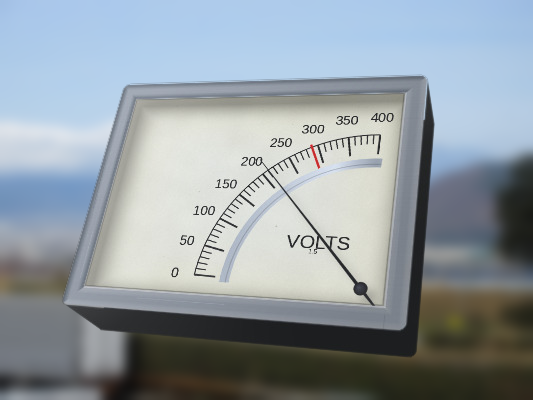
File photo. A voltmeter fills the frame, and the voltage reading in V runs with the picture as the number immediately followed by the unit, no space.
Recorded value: 210V
